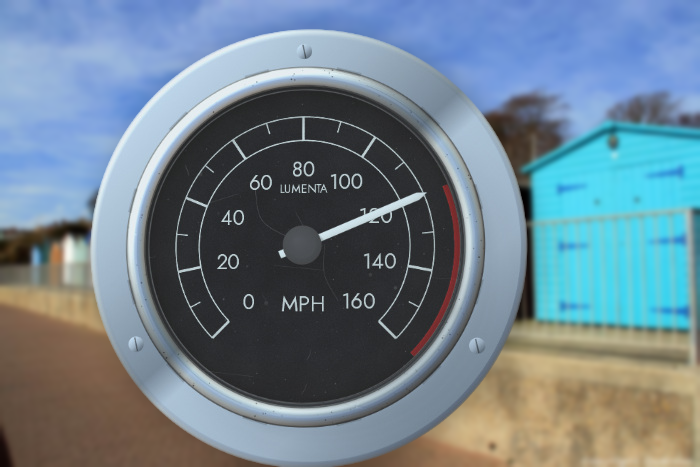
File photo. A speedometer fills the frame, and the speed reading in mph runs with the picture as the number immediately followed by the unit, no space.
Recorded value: 120mph
